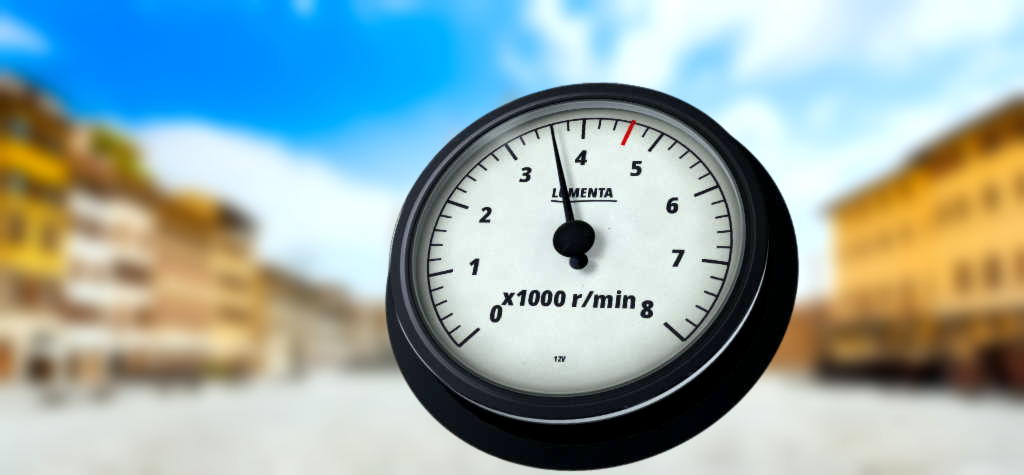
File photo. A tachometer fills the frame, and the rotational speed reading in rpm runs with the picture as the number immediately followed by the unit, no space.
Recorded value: 3600rpm
